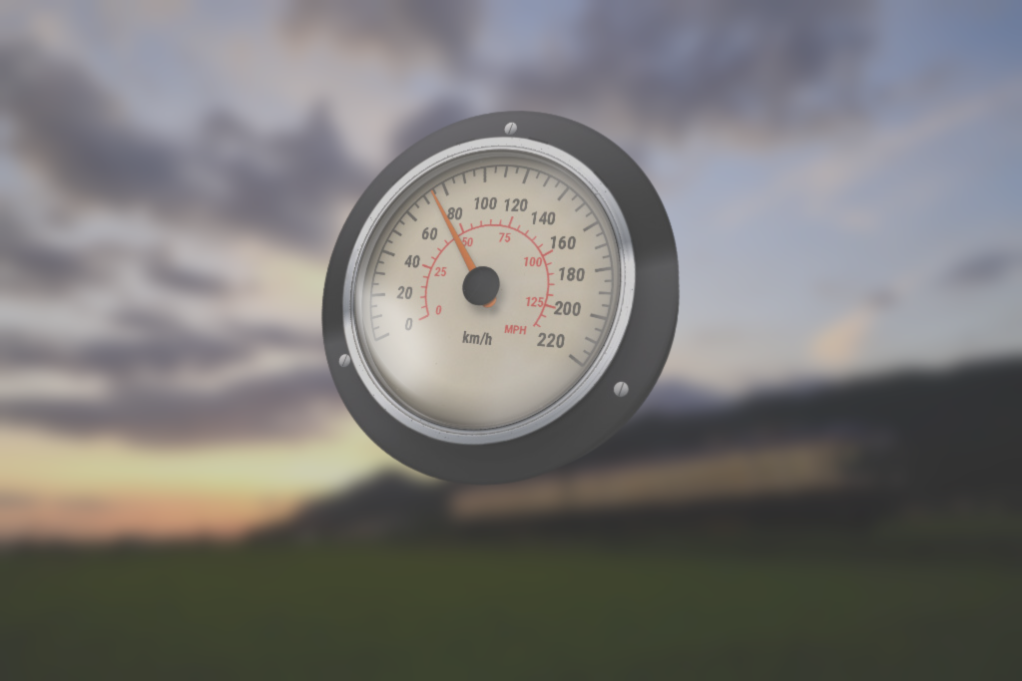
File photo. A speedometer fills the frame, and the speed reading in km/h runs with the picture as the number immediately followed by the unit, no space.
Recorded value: 75km/h
